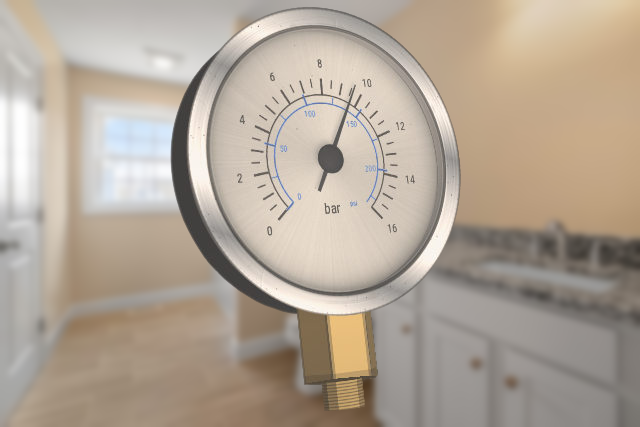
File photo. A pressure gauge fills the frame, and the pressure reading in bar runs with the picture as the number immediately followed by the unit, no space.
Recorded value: 9.5bar
